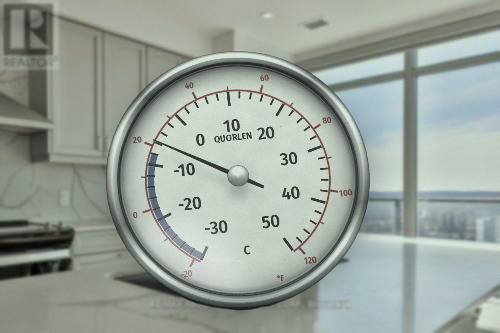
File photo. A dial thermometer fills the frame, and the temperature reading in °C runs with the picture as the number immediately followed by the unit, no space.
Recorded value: -6°C
